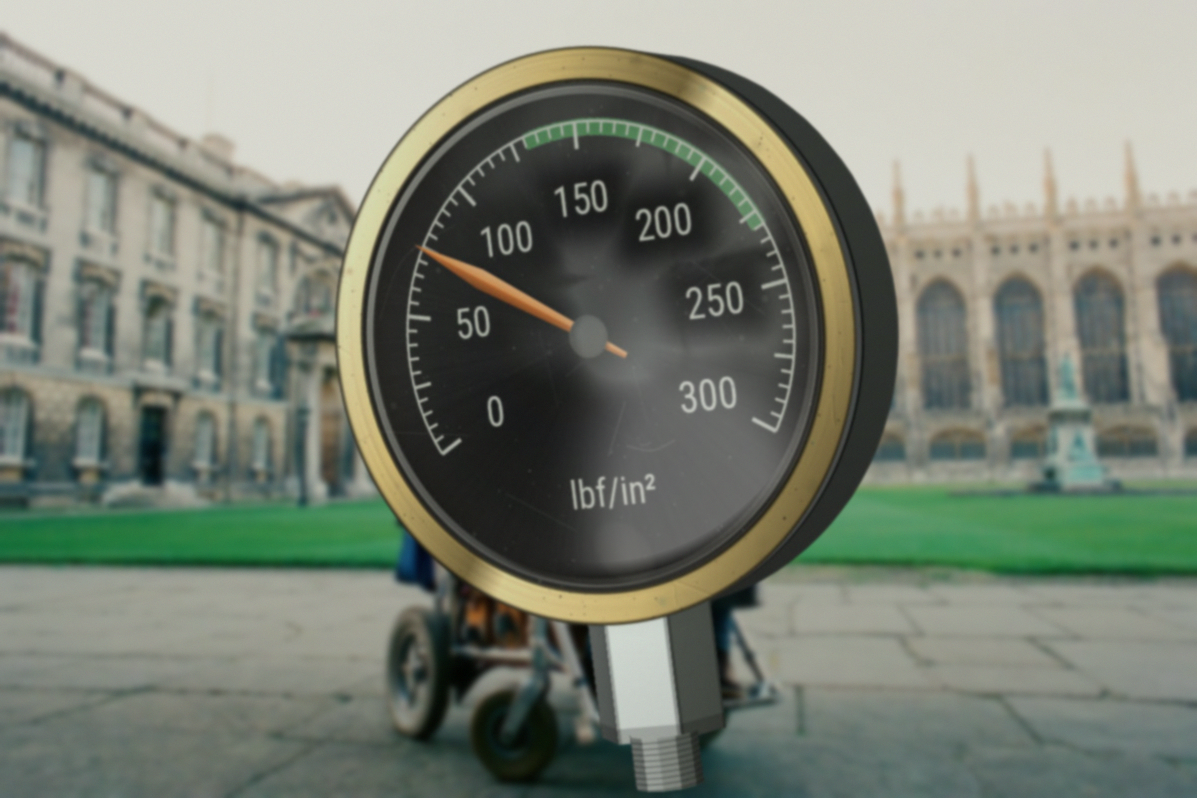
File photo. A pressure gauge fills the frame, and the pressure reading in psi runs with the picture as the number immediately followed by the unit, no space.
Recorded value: 75psi
